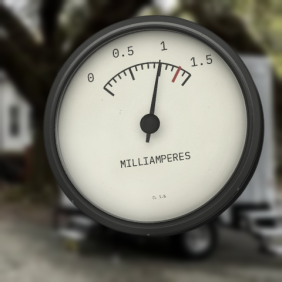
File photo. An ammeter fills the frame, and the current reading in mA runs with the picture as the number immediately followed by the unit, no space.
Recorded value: 1mA
